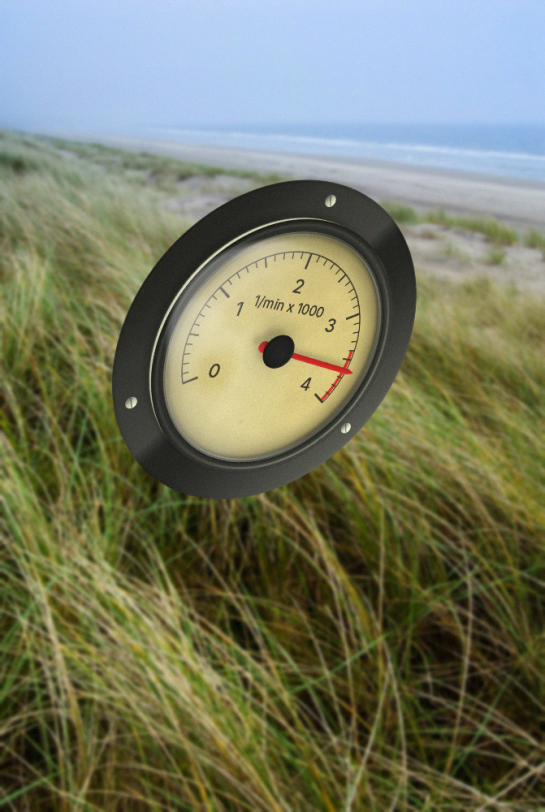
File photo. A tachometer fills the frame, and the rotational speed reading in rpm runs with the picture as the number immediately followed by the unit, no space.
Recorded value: 3600rpm
